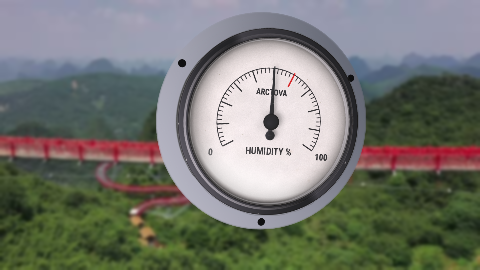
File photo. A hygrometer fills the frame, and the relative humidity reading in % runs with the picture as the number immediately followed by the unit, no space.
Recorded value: 50%
